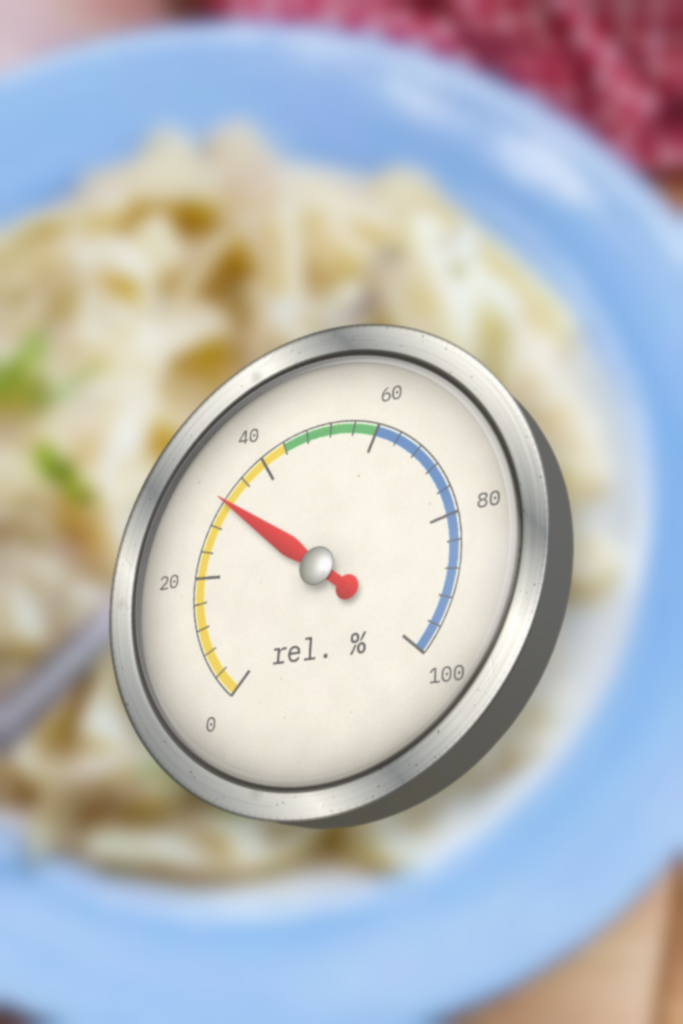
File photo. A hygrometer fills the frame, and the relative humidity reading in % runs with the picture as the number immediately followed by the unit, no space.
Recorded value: 32%
